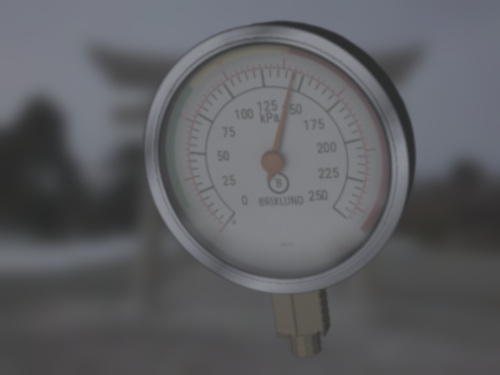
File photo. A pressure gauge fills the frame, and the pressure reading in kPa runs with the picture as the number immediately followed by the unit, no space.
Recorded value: 145kPa
